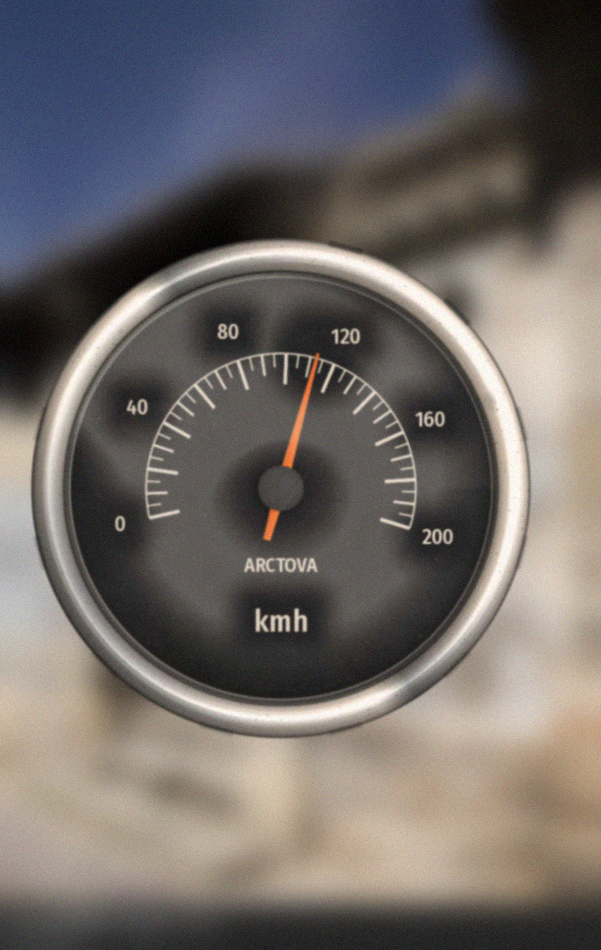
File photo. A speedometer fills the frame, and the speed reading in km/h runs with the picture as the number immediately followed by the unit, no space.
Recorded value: 112.5km/h
